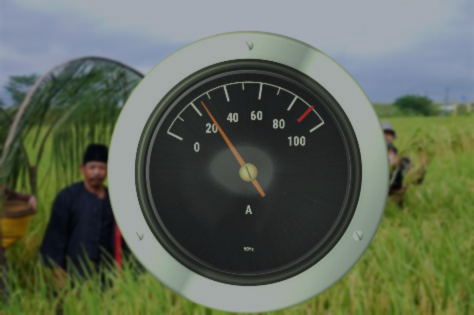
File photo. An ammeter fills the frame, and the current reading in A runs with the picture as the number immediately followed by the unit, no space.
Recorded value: 25A
